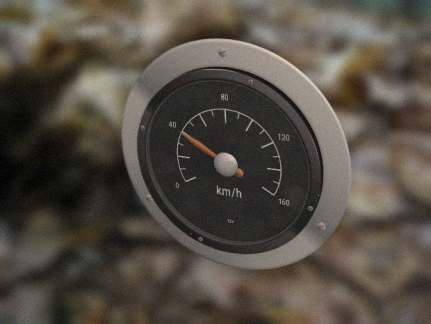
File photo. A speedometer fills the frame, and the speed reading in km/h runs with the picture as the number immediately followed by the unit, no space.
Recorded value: 40km/h
